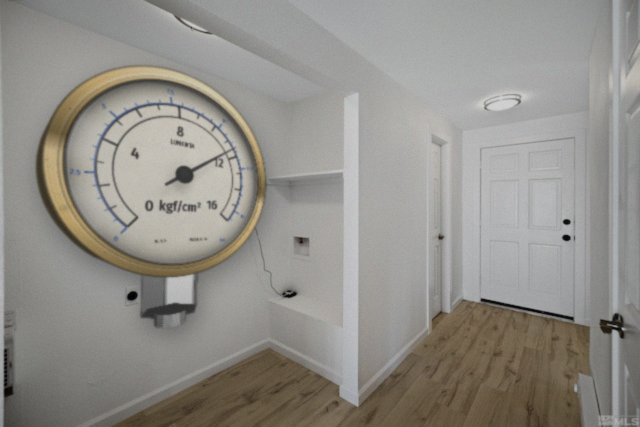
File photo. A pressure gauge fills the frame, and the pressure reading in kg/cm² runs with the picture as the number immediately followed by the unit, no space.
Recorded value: 11.5kg/cm²
